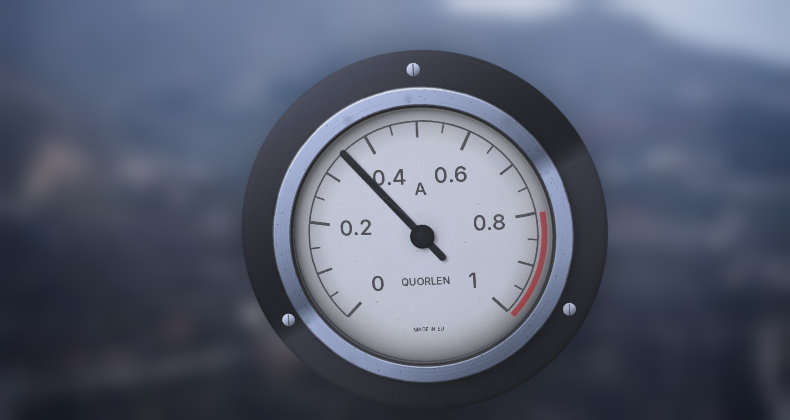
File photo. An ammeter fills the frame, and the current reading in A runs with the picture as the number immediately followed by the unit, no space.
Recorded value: 0.35A
